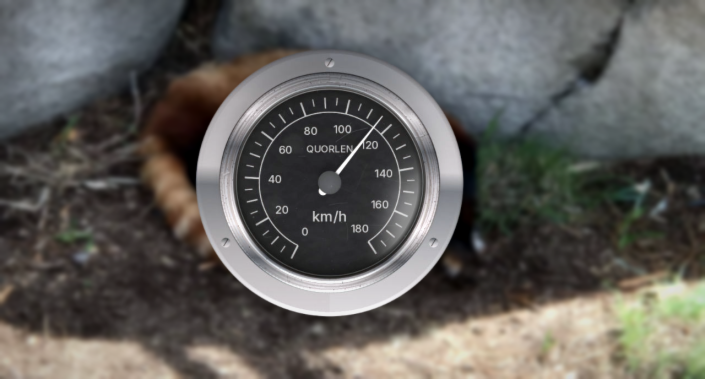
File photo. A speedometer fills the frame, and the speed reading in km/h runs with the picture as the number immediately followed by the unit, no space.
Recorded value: 115km/h
